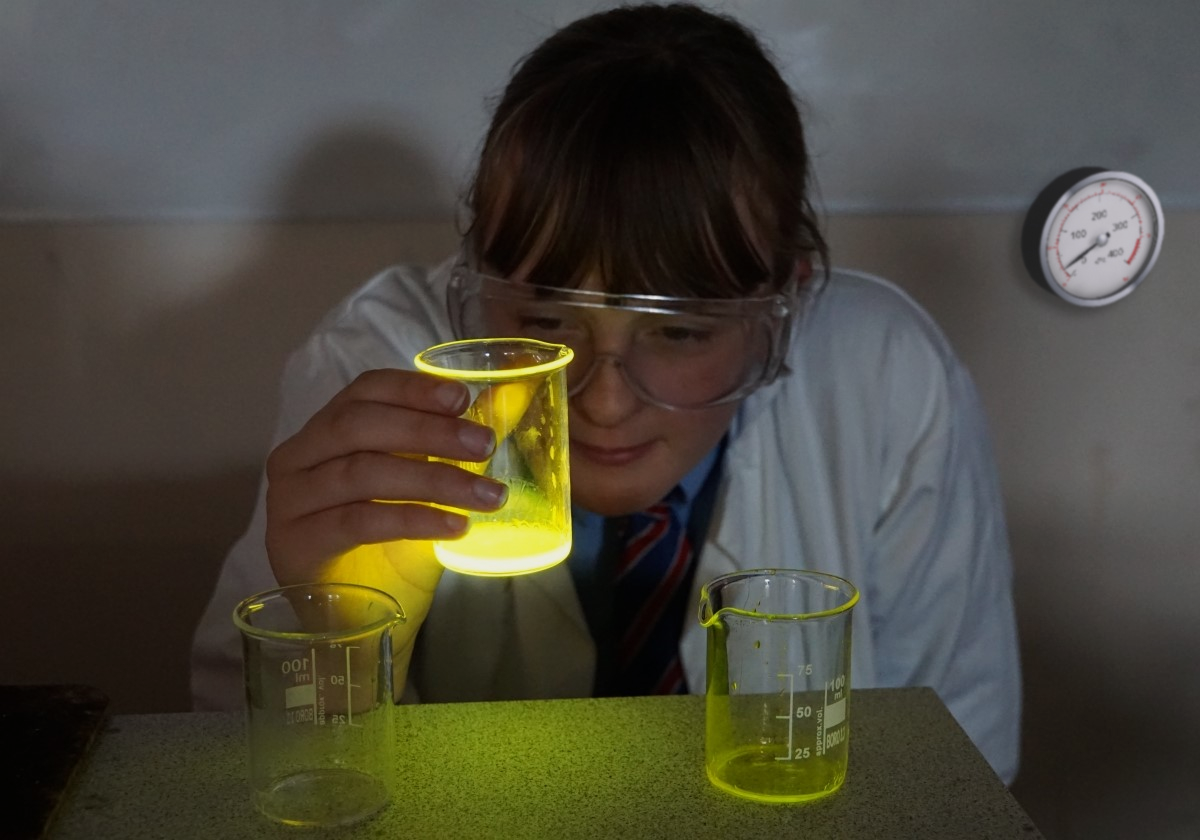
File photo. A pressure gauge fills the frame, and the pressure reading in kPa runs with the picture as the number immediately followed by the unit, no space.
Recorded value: 25kPa
